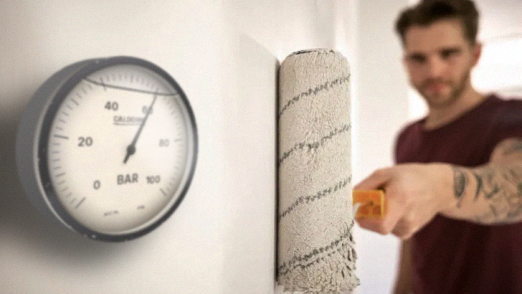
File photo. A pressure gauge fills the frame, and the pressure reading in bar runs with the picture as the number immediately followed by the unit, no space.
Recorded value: 60bar
